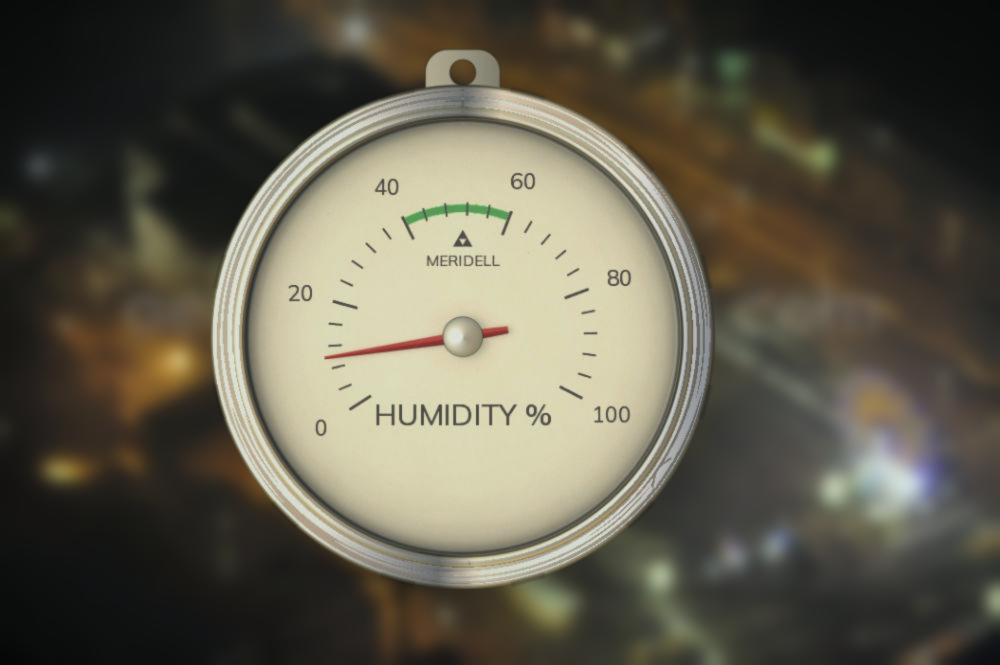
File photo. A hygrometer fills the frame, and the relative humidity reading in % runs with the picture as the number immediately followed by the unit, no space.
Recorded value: 10%
